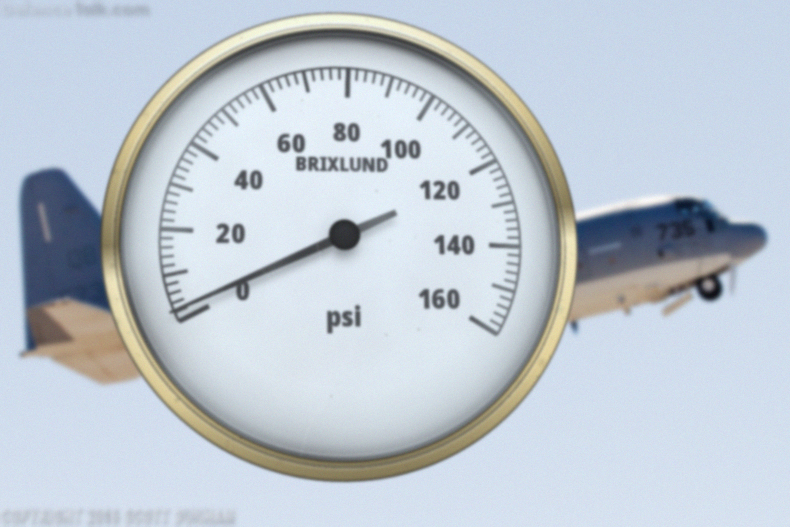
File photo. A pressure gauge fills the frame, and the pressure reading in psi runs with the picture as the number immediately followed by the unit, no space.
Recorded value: 2psi
